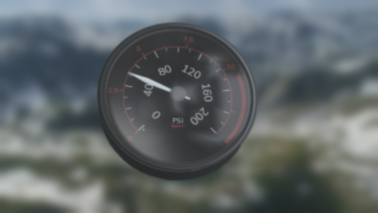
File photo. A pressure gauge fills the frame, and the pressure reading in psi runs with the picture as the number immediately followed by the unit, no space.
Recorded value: 50psi
